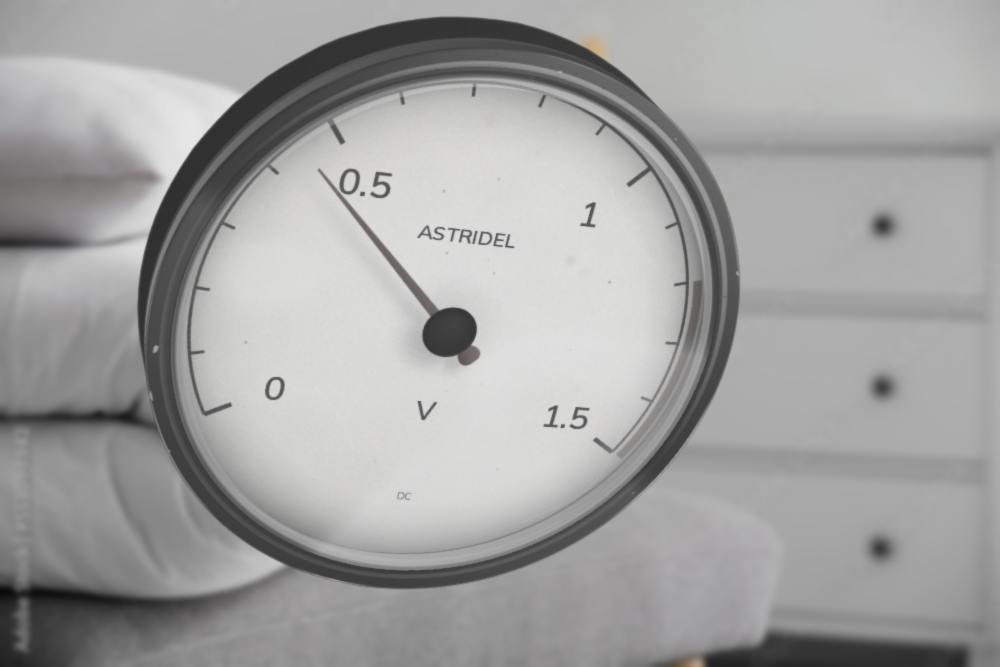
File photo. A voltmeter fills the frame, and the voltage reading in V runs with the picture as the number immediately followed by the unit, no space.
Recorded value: 0.45V
